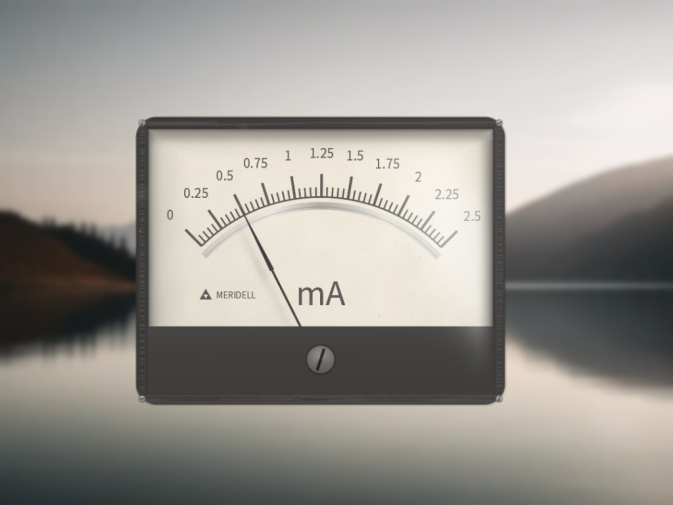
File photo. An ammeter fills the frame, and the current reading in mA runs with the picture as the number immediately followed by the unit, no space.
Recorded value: 0.5mA
